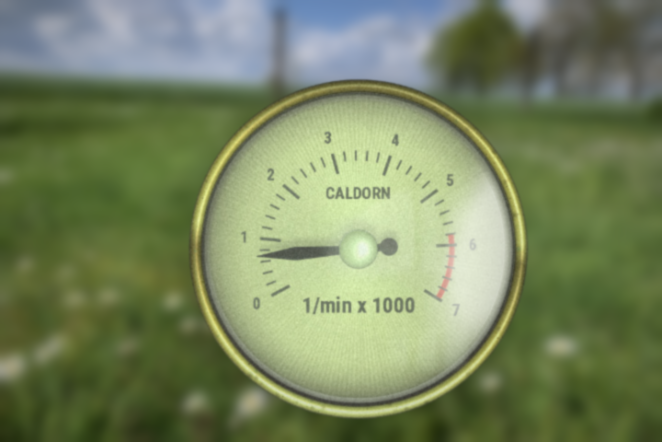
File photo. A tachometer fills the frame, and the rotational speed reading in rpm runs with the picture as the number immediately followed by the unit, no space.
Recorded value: 700rpm
